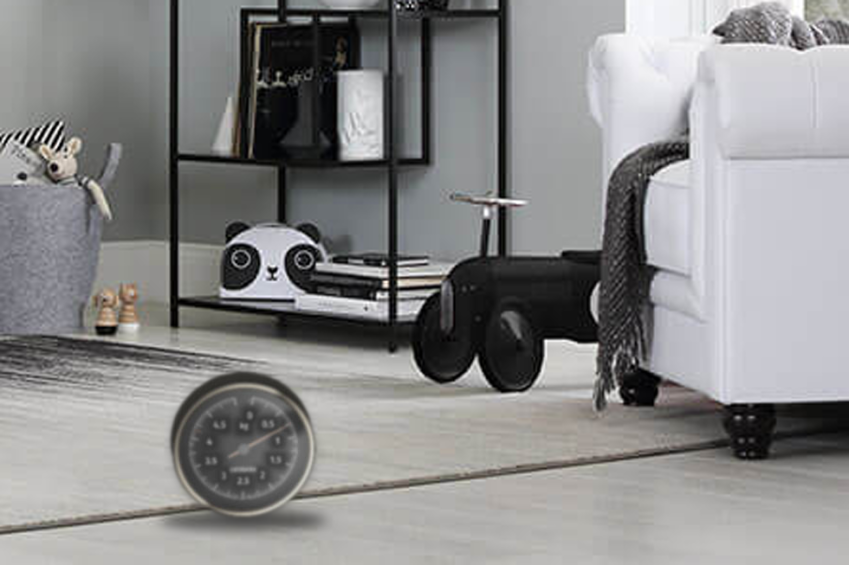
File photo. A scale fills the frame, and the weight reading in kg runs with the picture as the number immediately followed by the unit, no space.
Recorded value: 0.75kg
